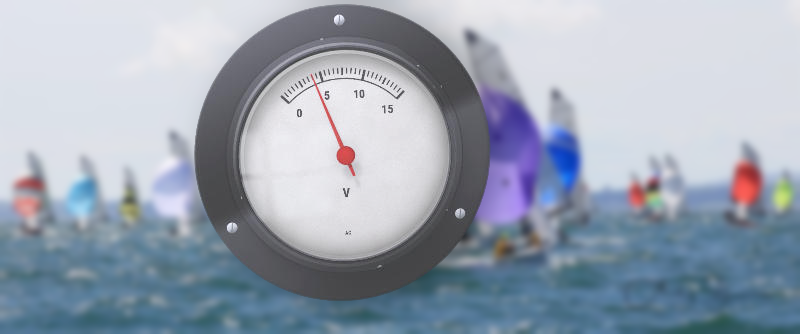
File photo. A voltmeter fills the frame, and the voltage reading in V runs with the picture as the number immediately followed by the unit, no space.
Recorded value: 4V
